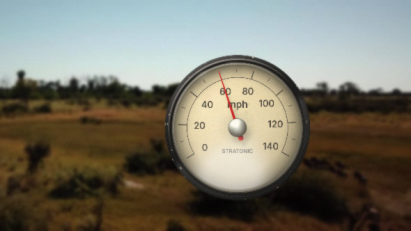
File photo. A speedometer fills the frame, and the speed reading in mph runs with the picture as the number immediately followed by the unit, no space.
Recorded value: 60mph
